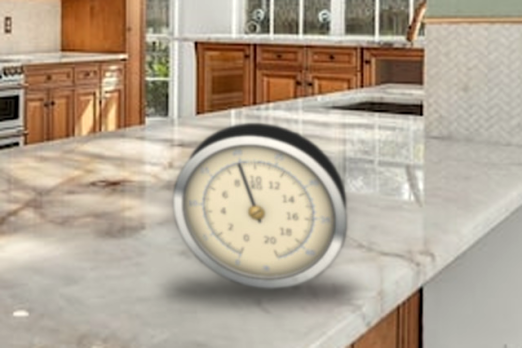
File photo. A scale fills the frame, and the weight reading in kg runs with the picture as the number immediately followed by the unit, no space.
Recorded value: 9kg
